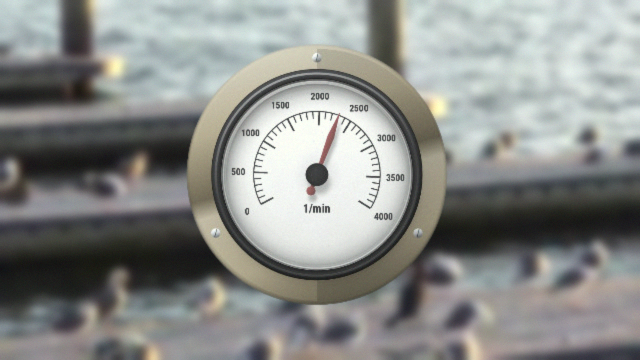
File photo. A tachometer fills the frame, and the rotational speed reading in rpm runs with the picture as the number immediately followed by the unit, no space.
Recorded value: 2300rpm
